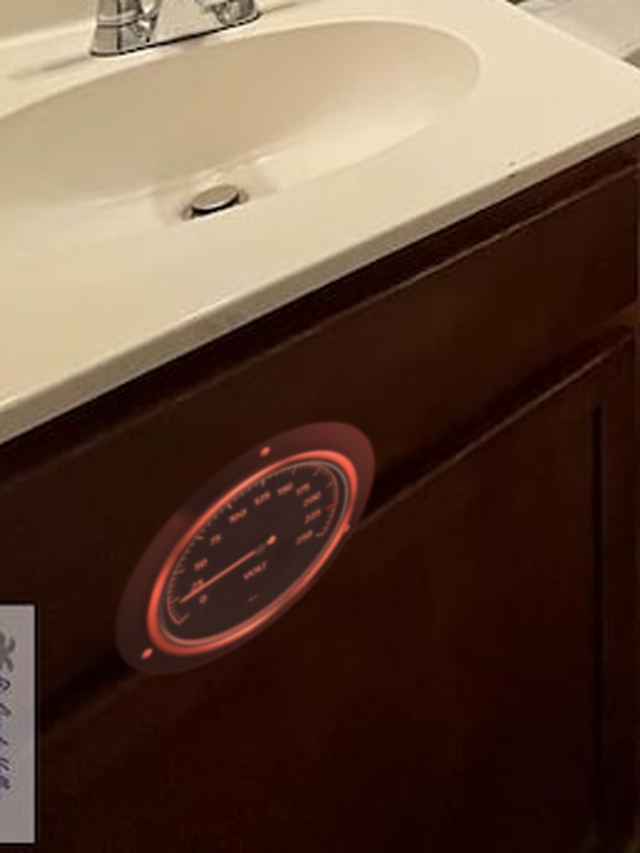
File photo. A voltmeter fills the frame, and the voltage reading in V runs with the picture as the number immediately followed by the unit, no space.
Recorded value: 25V
